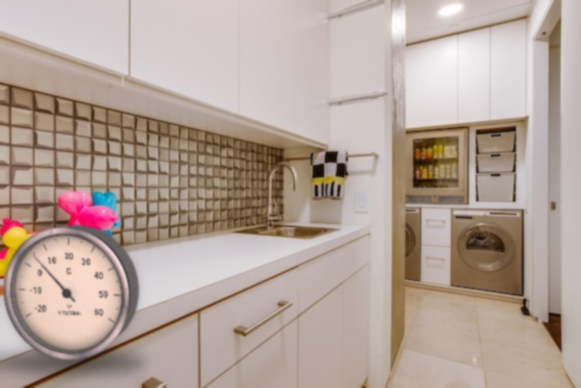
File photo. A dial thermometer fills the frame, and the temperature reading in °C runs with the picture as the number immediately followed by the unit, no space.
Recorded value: 5°C
